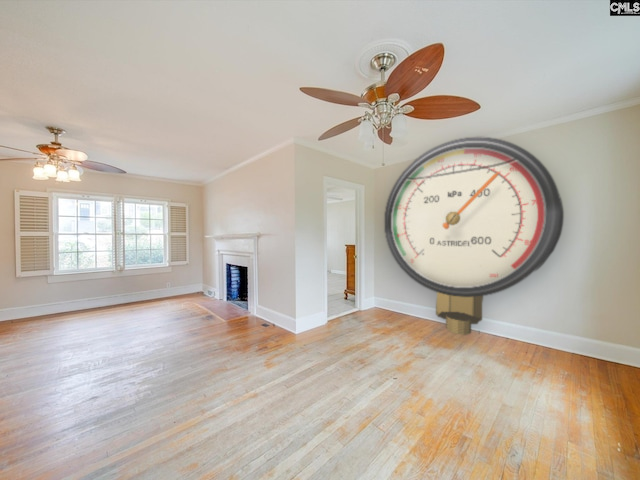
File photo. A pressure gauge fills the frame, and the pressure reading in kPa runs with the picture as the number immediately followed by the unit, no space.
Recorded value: 400kPa
